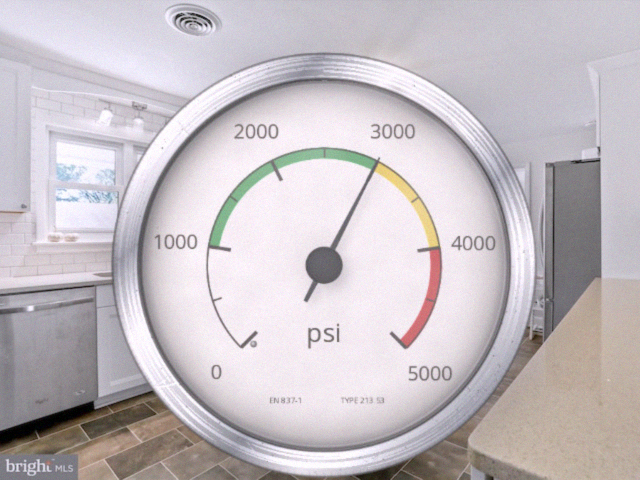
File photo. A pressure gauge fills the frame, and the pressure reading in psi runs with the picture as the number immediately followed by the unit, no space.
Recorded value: 3000psi
